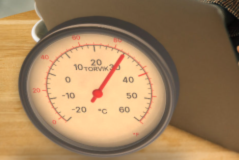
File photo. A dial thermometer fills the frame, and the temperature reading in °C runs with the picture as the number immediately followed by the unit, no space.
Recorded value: 30°C
